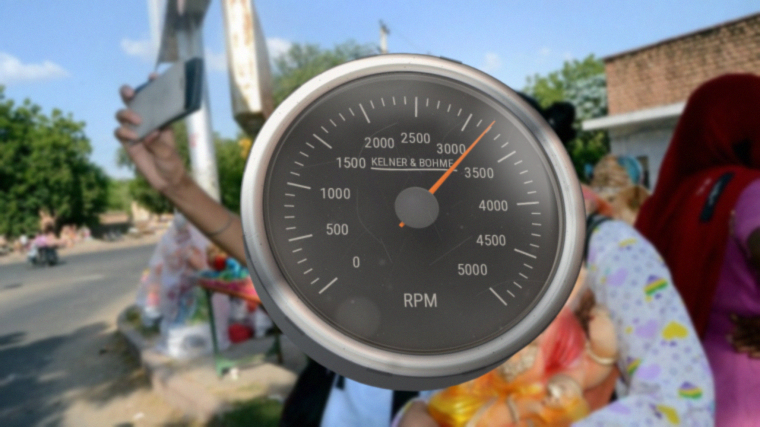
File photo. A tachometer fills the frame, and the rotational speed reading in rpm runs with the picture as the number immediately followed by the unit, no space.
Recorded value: 3200rpm
